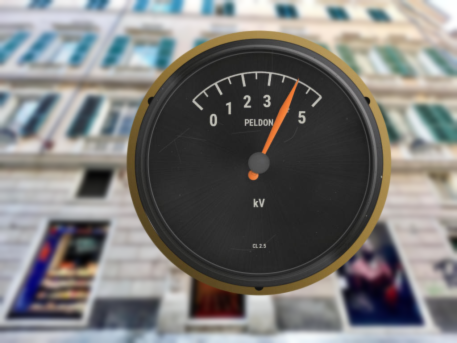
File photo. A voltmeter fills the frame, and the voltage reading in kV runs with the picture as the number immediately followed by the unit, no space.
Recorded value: 4kV
